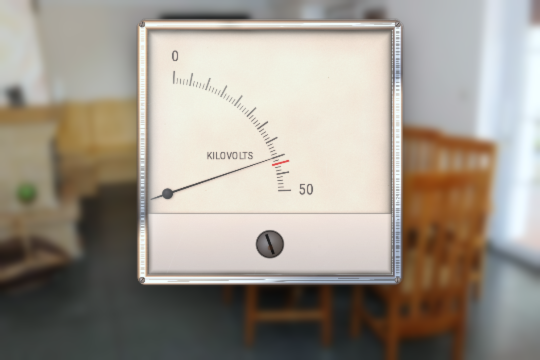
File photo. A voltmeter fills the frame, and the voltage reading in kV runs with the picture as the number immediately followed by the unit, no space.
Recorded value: 40kV
